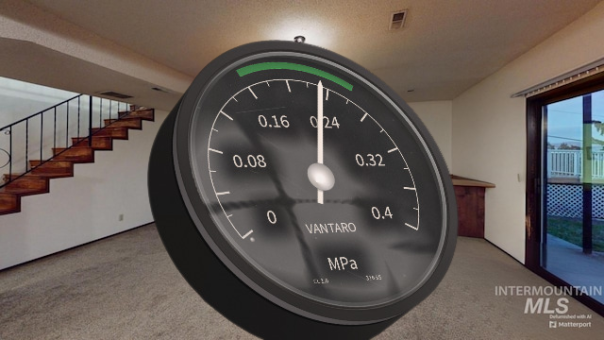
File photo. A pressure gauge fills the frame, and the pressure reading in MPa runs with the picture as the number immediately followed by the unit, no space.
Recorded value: 0.23MPa
